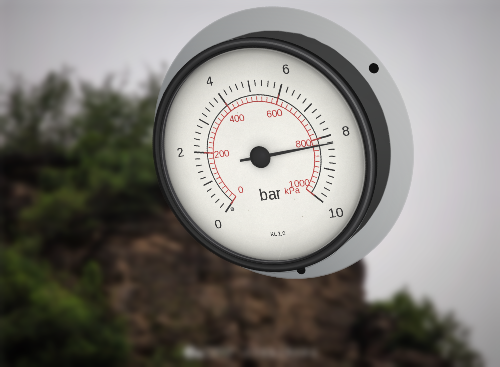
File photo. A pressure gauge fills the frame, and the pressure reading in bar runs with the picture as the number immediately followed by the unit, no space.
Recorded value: 8.2bar
